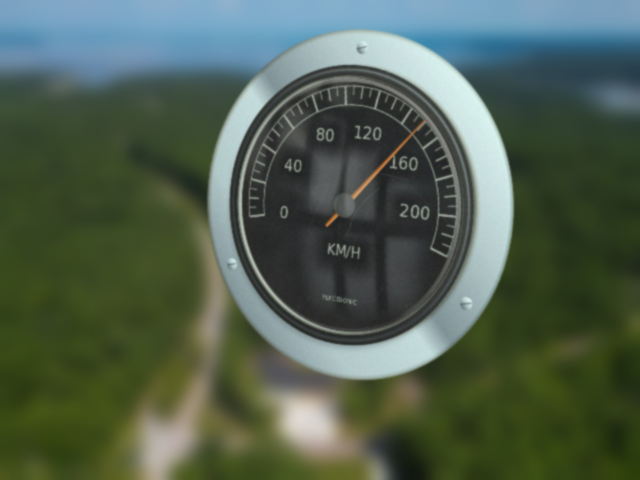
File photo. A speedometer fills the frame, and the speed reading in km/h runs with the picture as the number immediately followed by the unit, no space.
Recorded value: 150km/h
